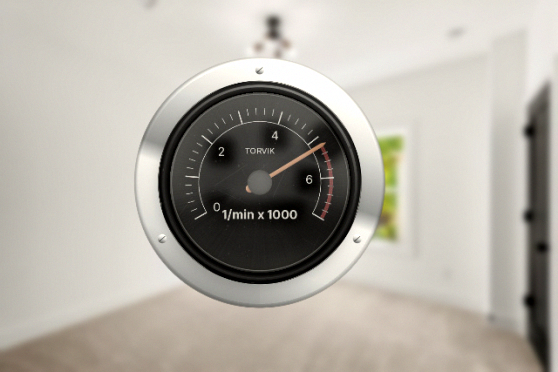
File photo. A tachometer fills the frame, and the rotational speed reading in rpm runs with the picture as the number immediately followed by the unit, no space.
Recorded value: 5200rpm
